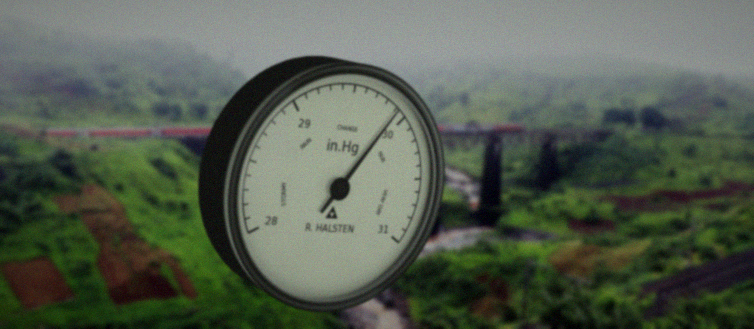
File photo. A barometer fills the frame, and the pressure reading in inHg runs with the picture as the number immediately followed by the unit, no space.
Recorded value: 29.9inHg
